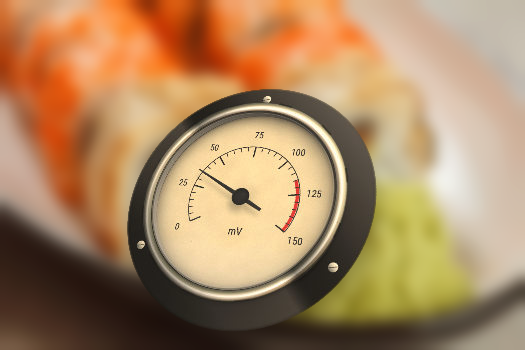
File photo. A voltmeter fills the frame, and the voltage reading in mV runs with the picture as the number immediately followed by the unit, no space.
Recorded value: 35mV
